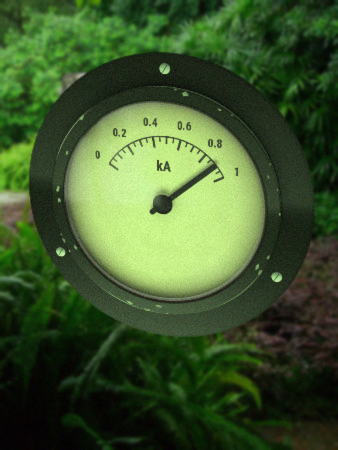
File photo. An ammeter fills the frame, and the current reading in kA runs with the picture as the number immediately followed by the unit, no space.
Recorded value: 0.9kA
